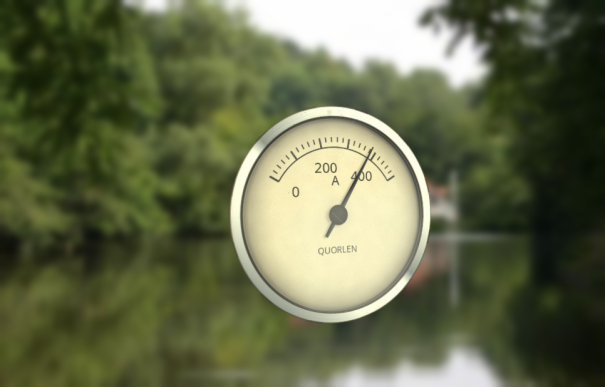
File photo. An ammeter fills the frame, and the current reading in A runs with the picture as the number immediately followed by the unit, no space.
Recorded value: 380A
